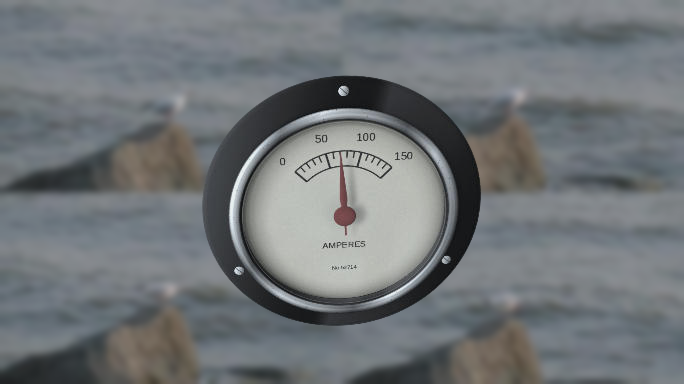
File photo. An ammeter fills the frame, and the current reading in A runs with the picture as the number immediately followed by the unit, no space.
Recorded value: 70A
